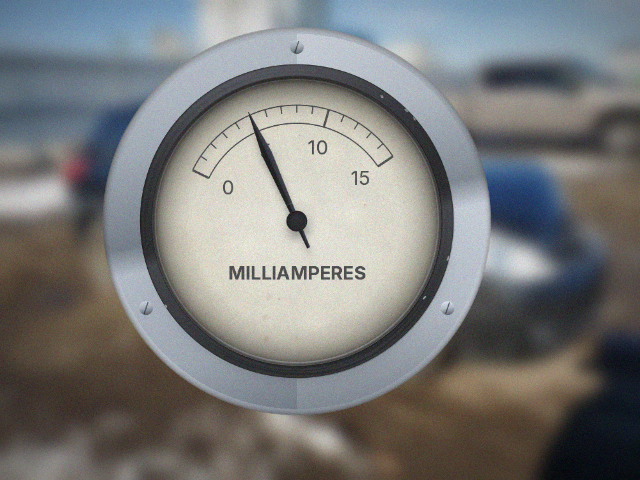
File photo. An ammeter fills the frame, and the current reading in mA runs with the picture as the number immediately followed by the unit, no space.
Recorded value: 5mA
